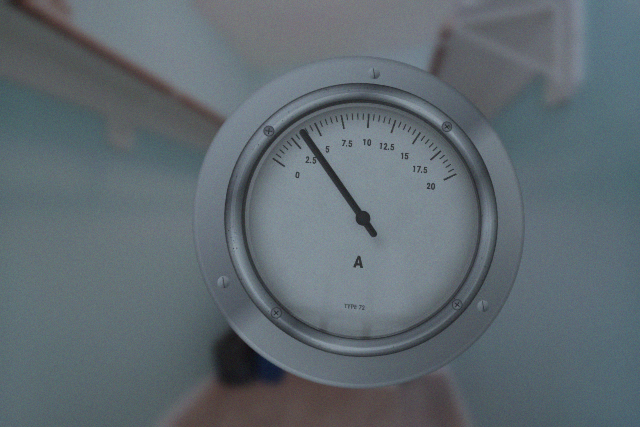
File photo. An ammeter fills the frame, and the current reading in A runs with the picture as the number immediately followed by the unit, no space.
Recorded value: 3.5A
